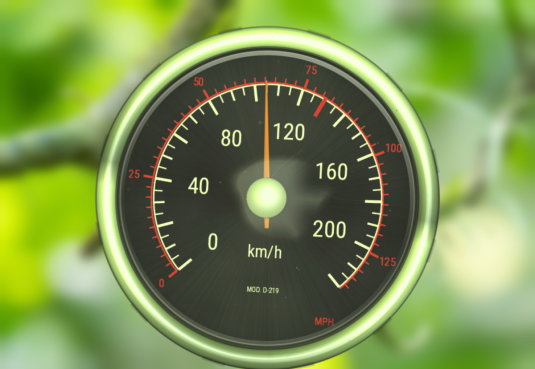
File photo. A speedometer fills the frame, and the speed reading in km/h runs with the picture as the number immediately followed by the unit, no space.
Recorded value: 105km/h
